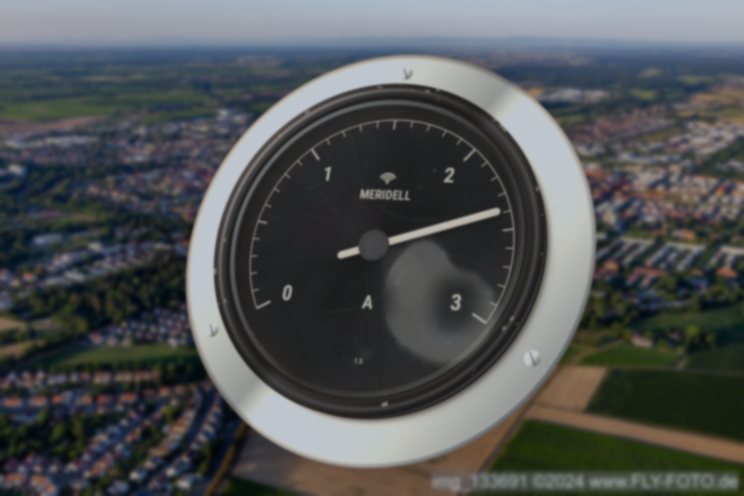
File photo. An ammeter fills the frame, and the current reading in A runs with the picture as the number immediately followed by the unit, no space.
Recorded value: 2.4A
